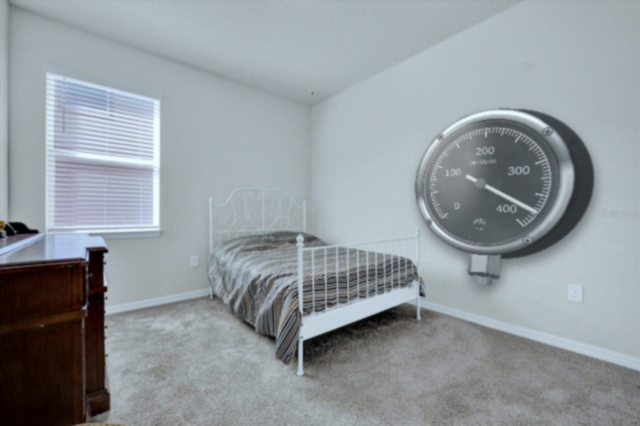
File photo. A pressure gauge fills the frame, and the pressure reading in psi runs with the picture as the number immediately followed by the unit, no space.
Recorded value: 375psi
